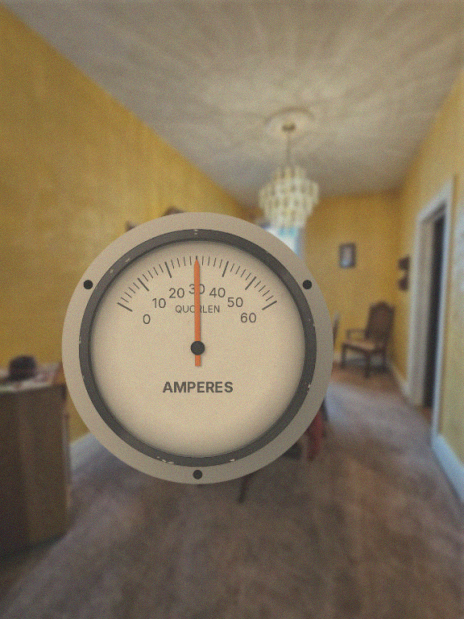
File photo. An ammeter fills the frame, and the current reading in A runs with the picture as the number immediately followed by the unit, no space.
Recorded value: 30A
